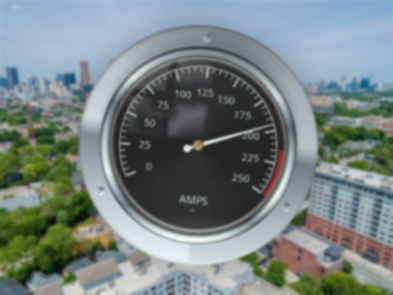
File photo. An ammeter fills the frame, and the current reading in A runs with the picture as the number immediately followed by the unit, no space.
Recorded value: 195A
